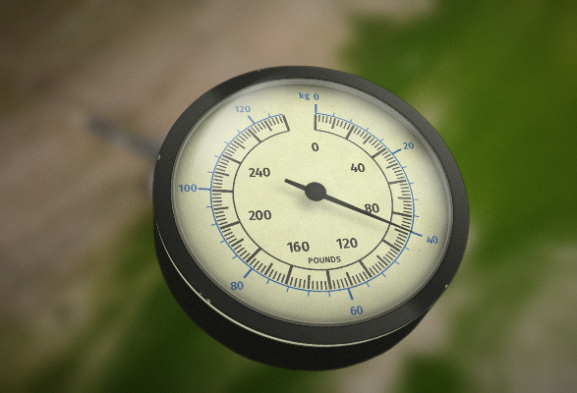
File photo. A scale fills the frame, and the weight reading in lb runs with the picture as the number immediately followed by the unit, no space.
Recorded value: 90lb
